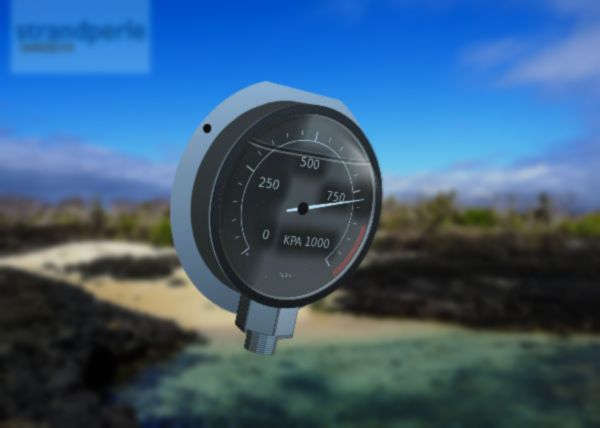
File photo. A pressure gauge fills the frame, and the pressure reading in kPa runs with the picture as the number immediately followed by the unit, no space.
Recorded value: 775kPa
